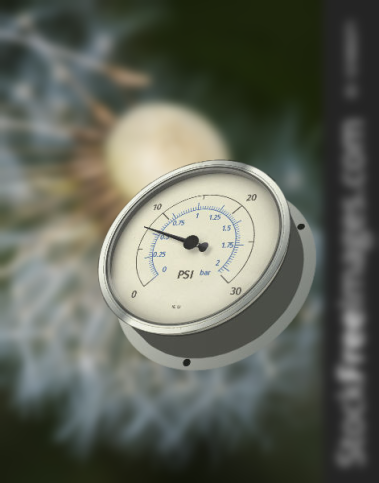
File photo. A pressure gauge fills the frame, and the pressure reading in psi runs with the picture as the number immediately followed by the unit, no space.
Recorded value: 7.5psi
